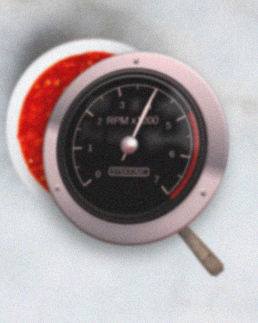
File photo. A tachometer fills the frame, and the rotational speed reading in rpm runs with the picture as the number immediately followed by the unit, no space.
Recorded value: 4000rpm
